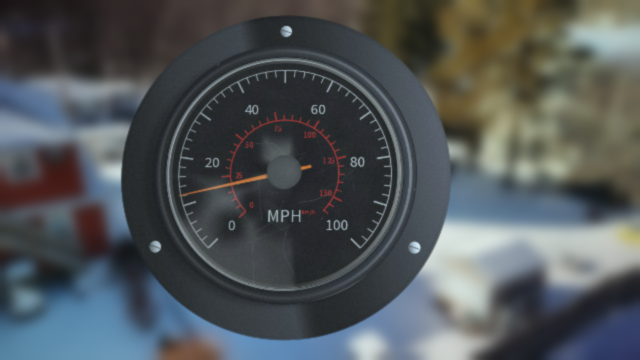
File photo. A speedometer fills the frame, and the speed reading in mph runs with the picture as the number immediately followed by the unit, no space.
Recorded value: 12mph
